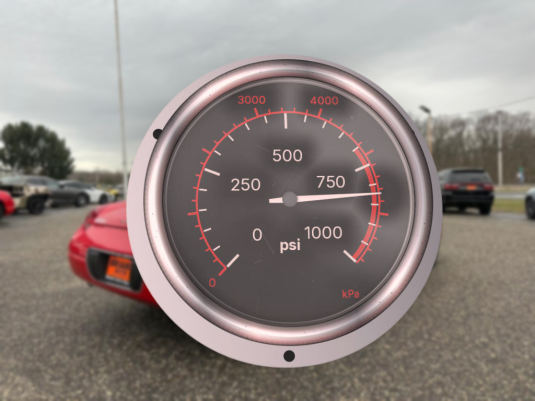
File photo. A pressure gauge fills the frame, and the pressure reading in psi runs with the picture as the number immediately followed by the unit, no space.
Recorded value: 825psi
